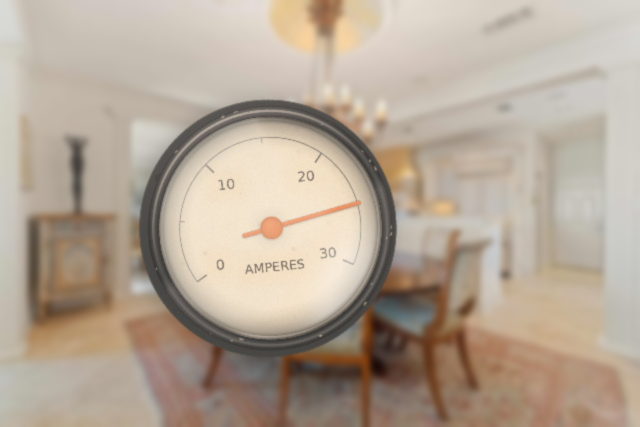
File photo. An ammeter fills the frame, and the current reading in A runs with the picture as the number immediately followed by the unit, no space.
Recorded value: 25A
